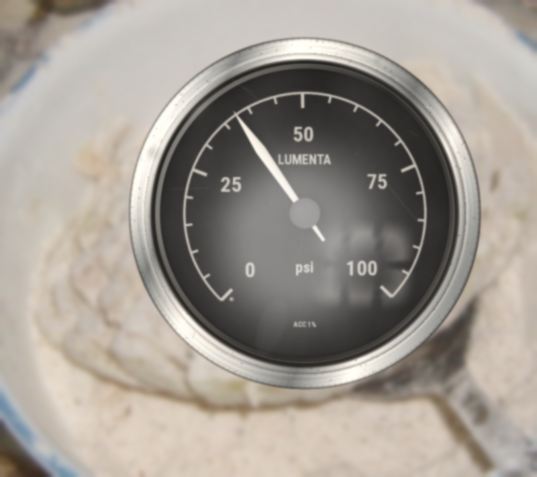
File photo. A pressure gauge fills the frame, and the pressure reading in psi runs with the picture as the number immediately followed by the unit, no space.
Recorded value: 37.5psi
